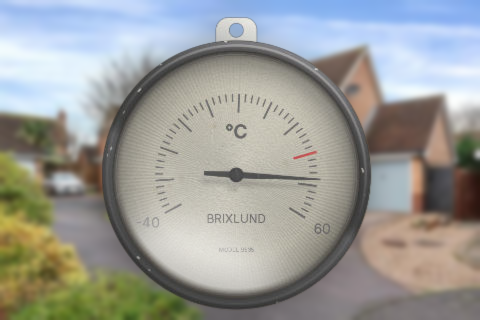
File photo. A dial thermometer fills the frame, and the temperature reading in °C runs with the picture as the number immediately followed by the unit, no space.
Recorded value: 48°C
